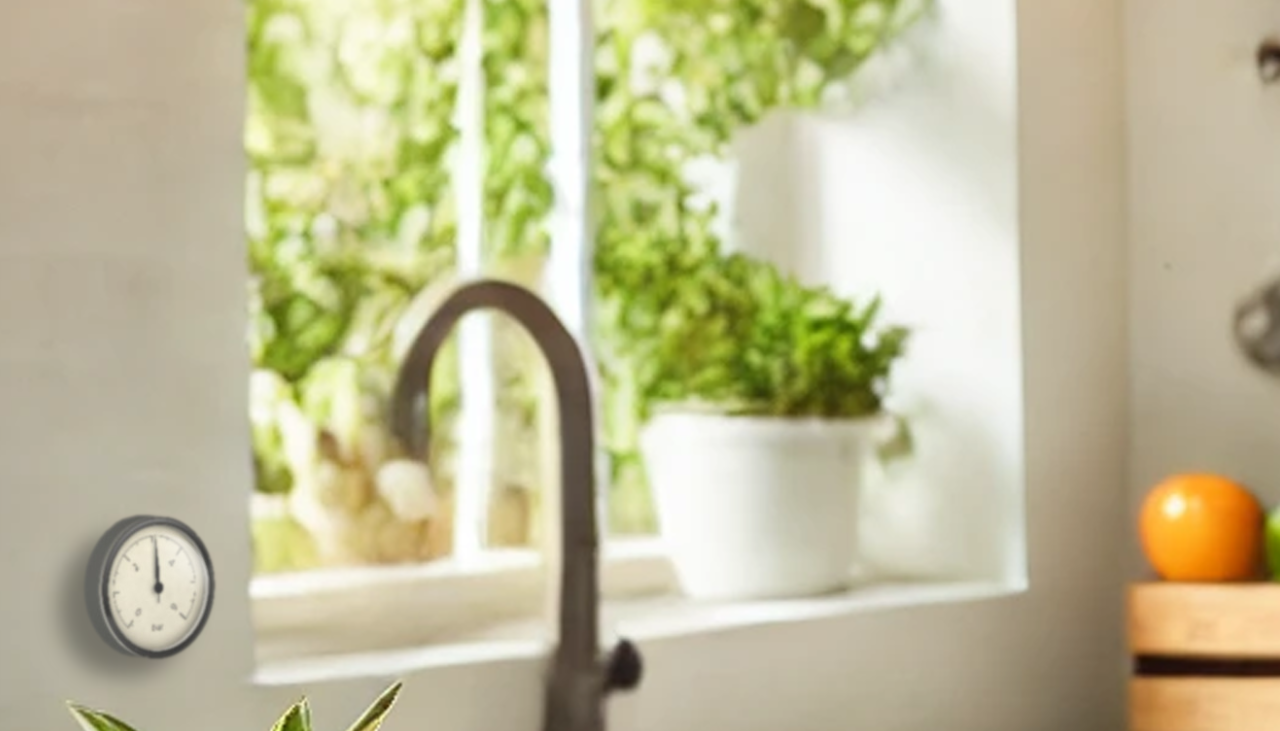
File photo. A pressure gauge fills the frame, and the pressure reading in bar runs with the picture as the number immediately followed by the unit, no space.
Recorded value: 3bar
